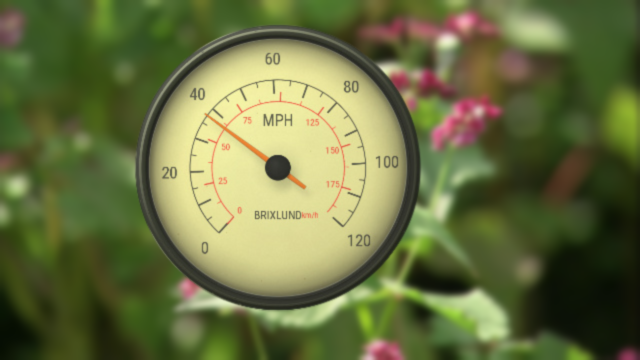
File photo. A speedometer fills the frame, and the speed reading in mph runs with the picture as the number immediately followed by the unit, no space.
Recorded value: 37.5mph
